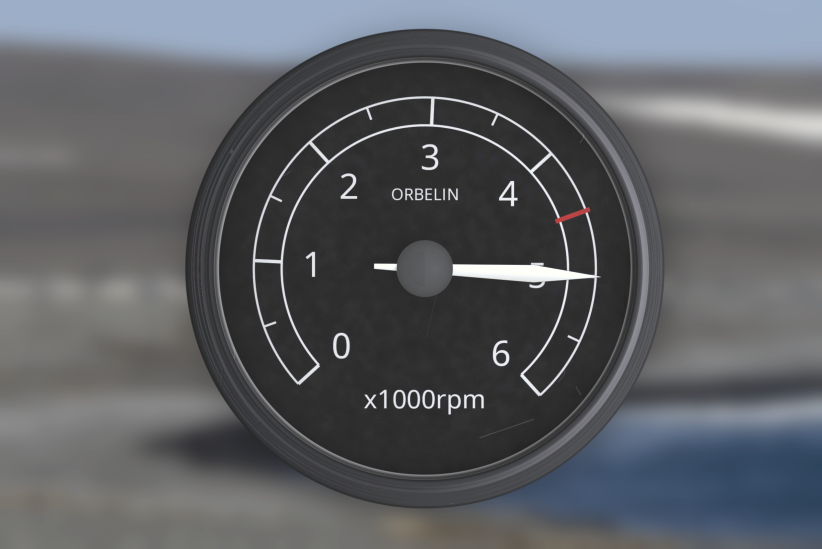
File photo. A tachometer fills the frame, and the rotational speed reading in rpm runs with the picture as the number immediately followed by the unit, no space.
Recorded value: 5000rpm
